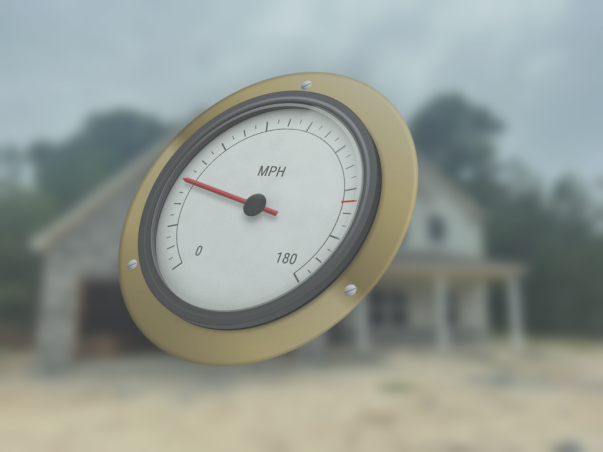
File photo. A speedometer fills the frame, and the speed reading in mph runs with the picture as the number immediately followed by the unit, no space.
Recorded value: 40mph
